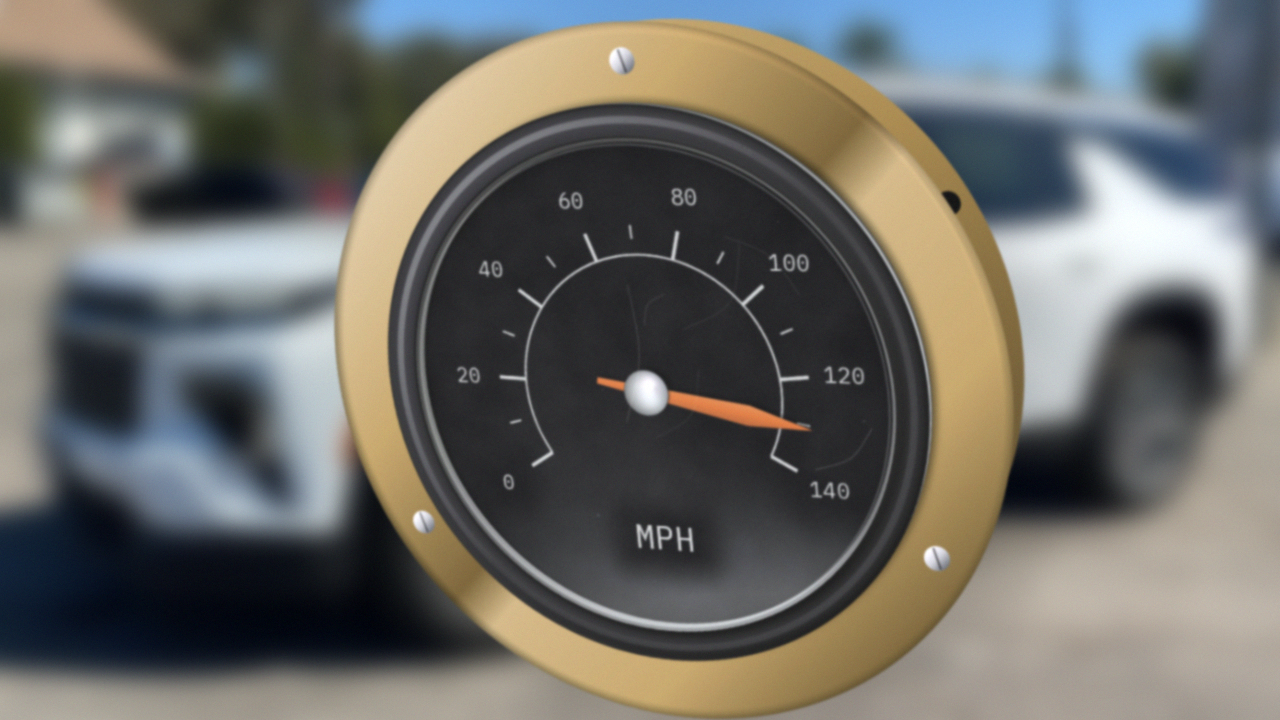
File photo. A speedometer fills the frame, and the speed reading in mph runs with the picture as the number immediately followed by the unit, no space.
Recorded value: 130mph
